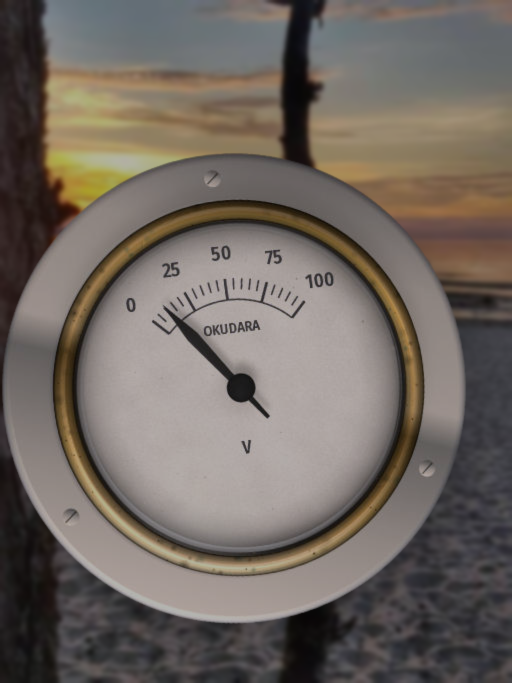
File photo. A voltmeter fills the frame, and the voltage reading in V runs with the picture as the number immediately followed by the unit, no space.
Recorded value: 10V
